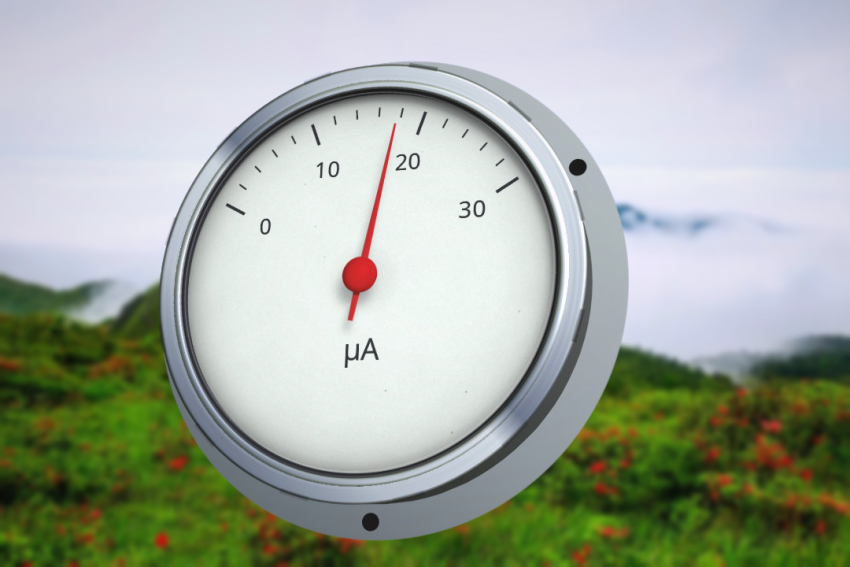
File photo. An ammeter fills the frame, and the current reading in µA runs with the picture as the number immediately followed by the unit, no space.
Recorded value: 18µA
